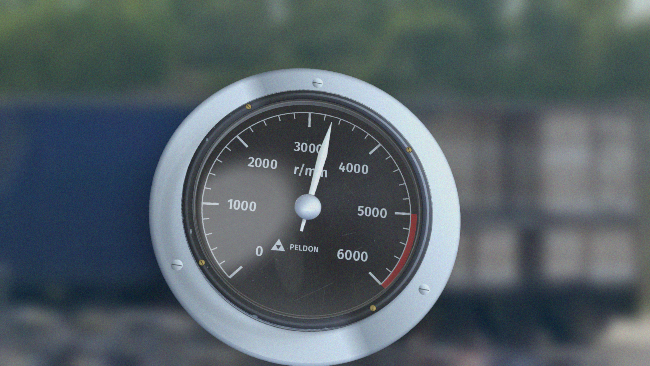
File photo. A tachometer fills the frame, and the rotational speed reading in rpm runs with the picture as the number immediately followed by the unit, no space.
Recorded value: 3300rpm
